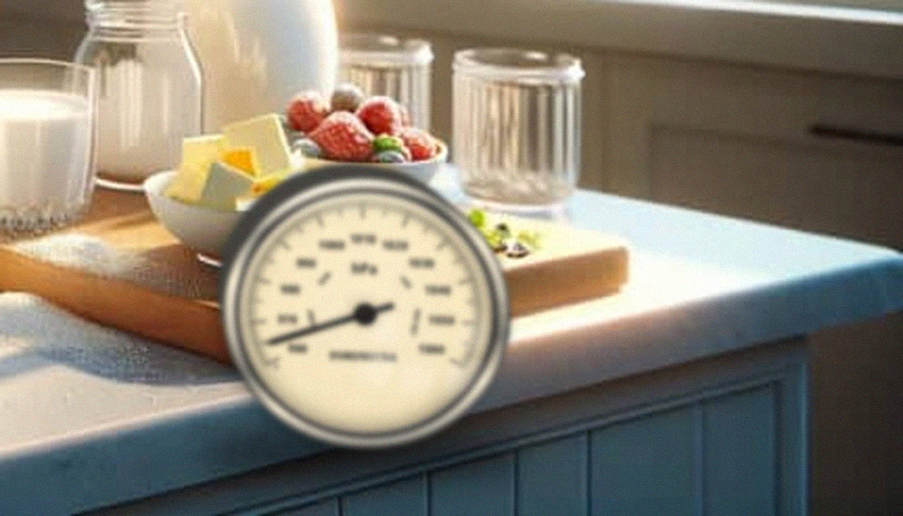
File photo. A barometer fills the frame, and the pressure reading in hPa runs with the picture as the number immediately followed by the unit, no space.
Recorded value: 965hPa
